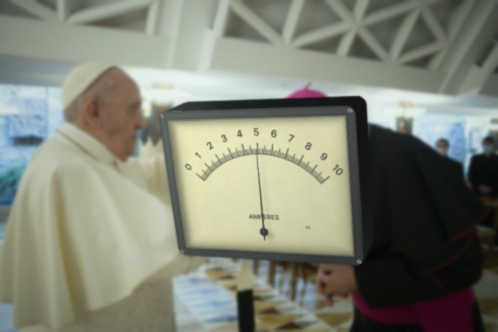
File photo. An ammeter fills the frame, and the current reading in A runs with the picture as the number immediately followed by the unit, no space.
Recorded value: 5A
